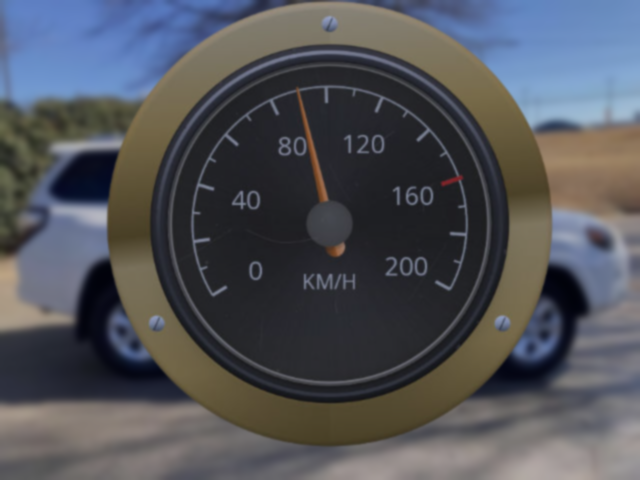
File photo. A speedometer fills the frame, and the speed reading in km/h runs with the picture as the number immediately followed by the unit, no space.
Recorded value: 90km/h
